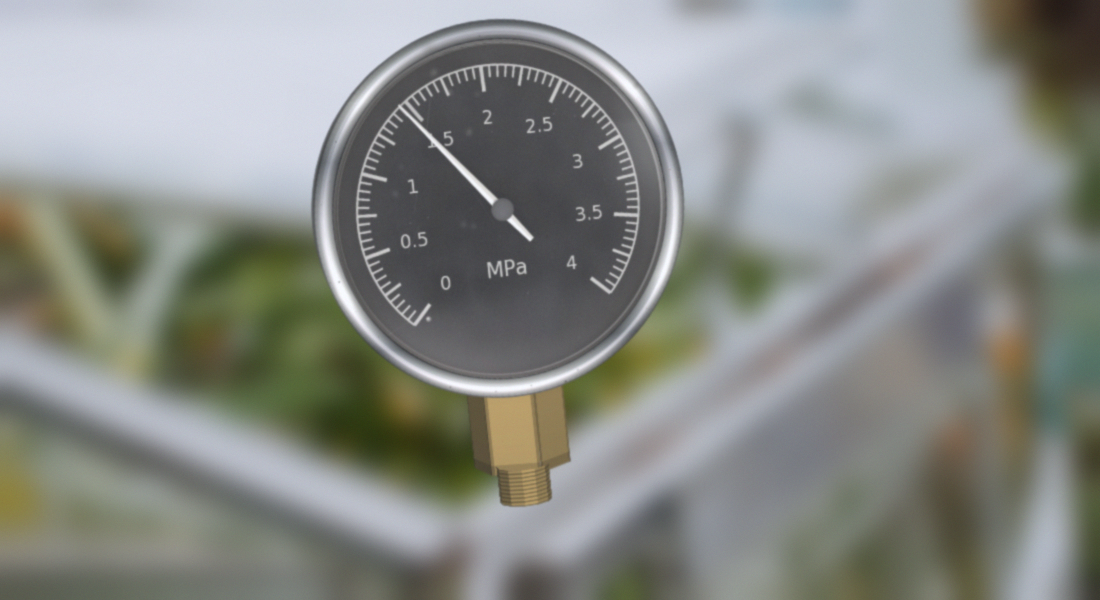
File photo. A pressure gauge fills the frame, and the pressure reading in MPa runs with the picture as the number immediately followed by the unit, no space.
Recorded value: 1.45MPa
